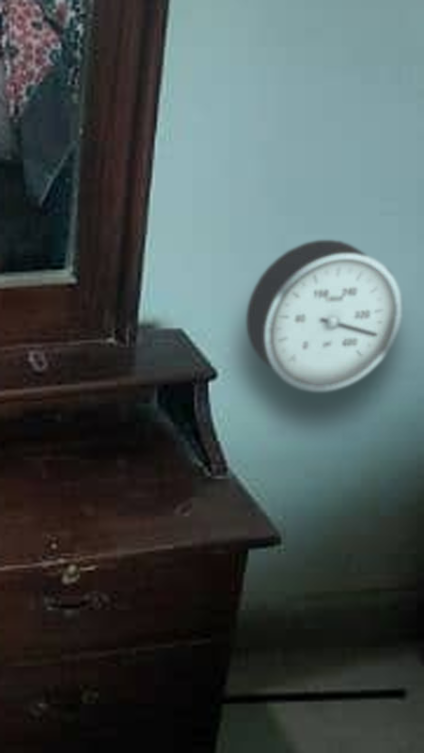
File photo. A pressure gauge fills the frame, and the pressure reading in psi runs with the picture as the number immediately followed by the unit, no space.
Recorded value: 360psi
